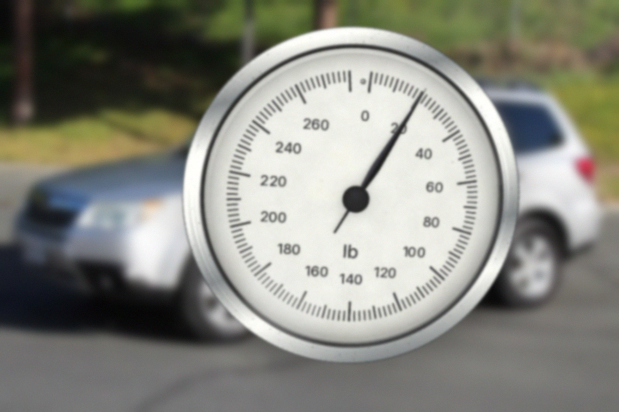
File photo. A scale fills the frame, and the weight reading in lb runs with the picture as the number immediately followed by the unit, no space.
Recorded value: 20lb
